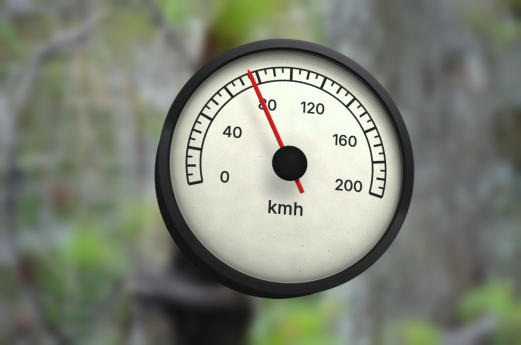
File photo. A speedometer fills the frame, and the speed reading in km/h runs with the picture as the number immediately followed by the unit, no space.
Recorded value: 75km/h
